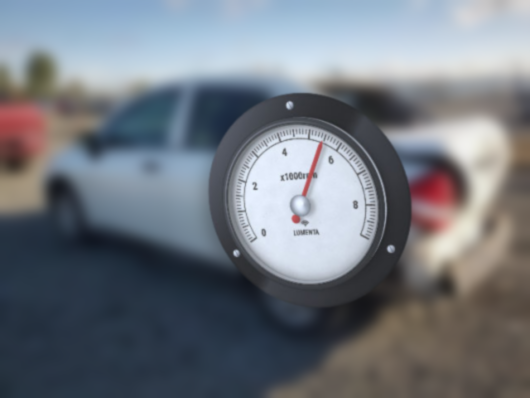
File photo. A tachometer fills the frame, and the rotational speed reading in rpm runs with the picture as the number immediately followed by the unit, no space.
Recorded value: 5500rpm
